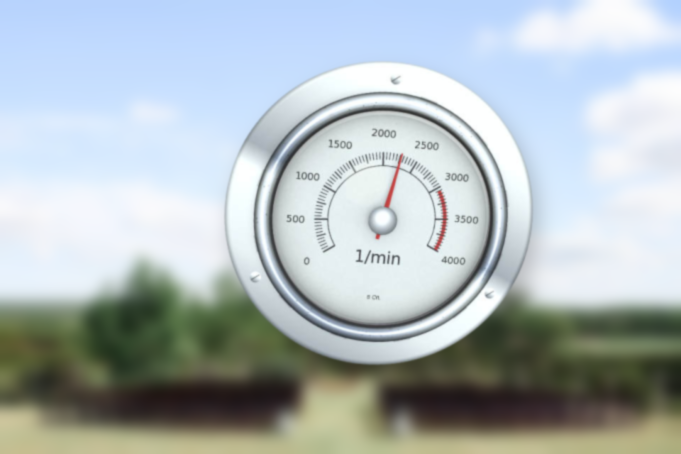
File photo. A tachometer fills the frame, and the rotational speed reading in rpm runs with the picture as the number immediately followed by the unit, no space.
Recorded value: 2250rpm
